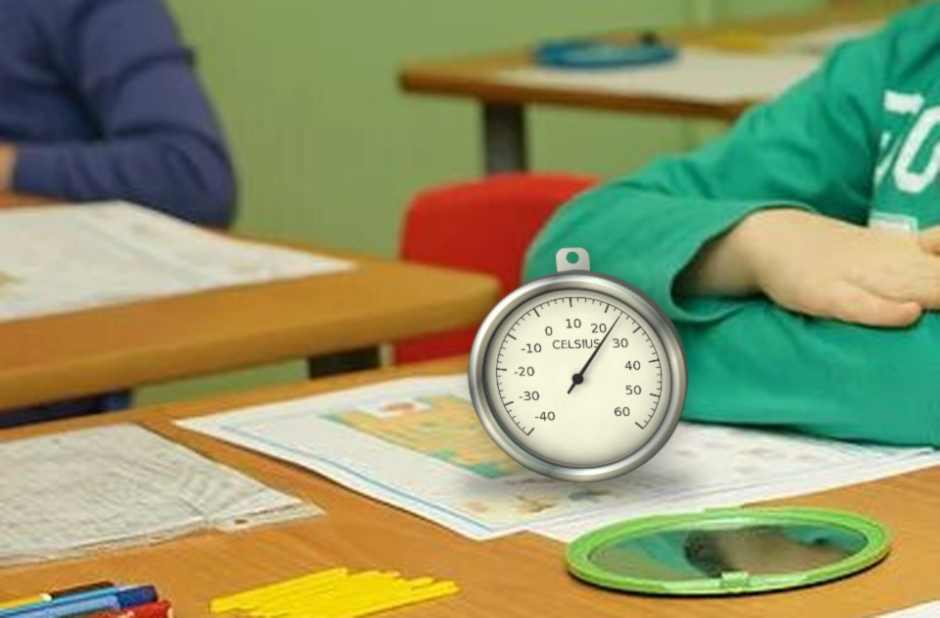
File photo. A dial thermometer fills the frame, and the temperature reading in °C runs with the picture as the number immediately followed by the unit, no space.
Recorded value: 24°C
